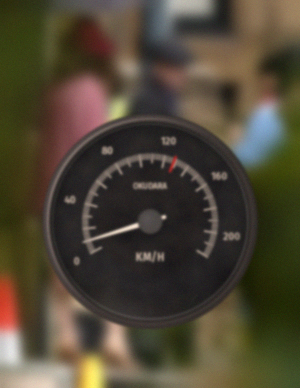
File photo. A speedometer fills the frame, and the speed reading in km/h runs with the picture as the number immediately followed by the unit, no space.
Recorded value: 10km/h
